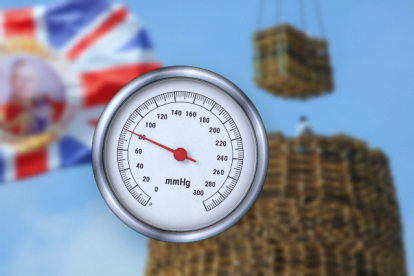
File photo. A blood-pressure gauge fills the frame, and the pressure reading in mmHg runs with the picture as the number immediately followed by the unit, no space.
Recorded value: 80mmHg
